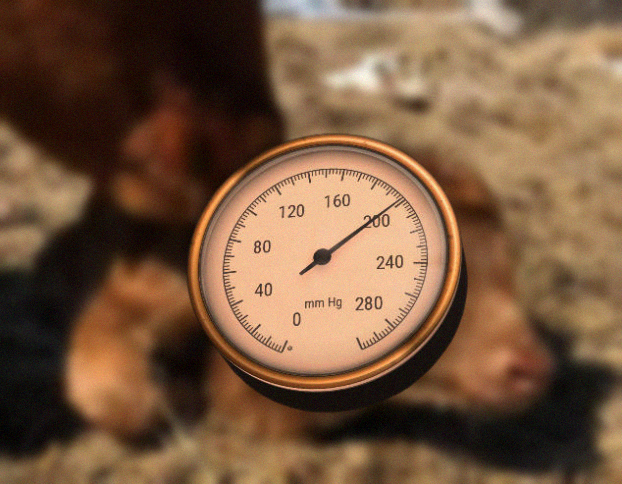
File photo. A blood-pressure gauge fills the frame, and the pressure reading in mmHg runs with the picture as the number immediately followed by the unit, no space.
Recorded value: 200mmHg
